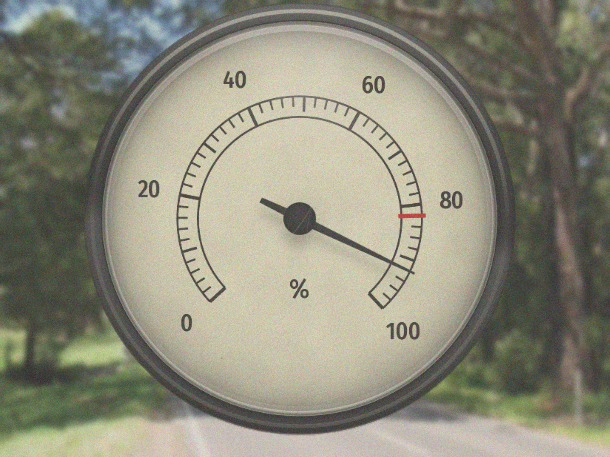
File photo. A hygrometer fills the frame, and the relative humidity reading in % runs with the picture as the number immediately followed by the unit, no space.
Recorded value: 92%
